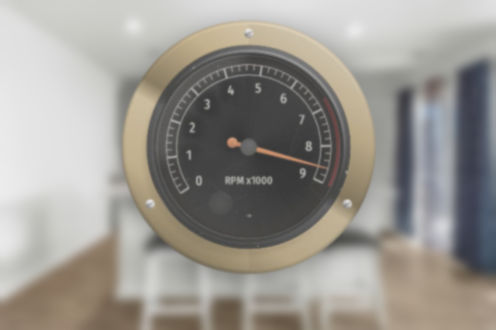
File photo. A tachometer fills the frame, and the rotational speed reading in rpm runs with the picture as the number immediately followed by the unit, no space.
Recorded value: 8600rpm
